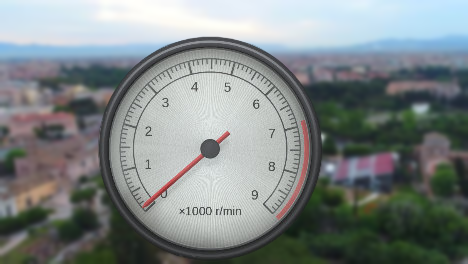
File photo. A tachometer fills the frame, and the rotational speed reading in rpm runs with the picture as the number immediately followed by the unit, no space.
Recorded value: 100rpm
